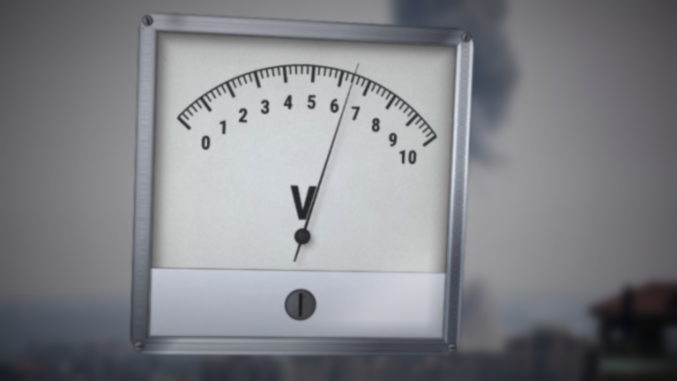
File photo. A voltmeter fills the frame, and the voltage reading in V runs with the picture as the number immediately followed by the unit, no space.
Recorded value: 6.4V
